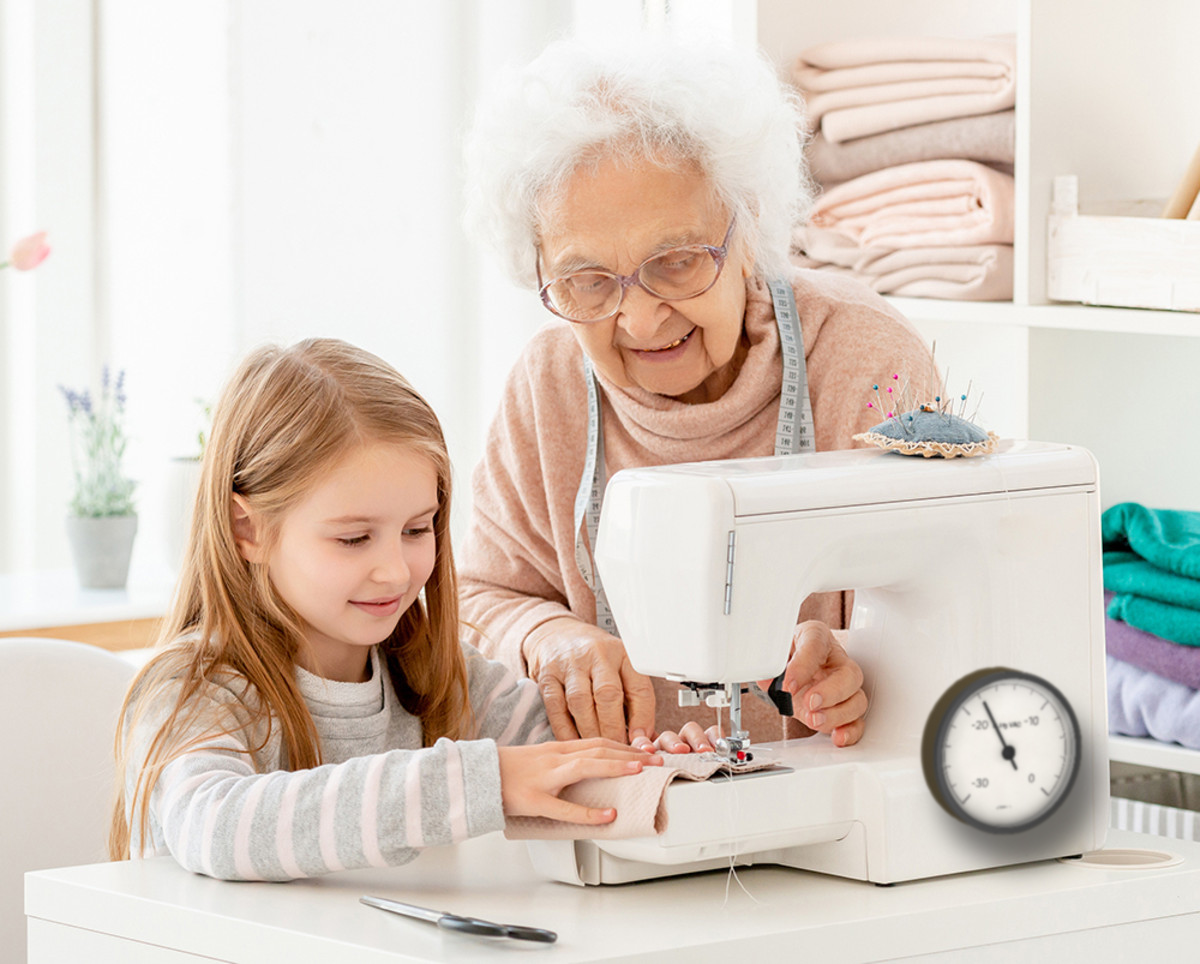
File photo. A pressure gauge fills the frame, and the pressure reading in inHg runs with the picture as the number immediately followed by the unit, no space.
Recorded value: -18inHg
